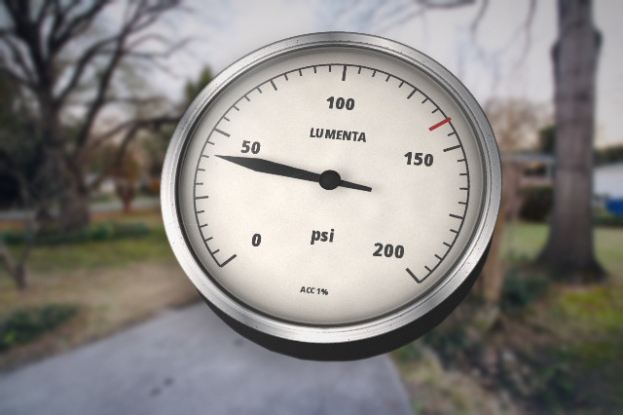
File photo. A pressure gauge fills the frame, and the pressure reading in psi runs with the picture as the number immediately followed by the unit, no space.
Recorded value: 40psi
